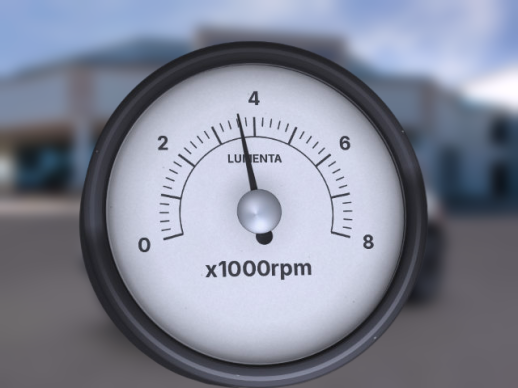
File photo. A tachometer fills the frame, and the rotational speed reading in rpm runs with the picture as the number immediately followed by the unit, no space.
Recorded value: 3600rpm
